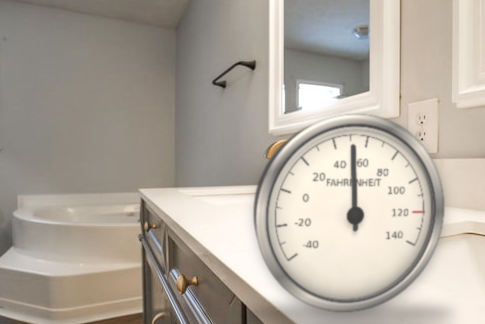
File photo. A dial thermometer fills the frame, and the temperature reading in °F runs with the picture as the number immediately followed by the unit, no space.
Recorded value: 50°F
